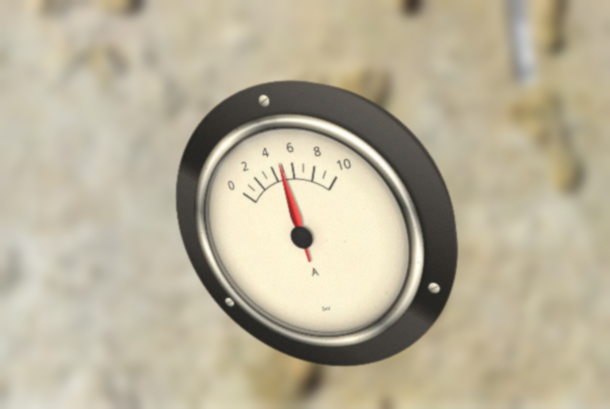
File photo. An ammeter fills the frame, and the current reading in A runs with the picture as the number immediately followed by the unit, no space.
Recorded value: 5A
